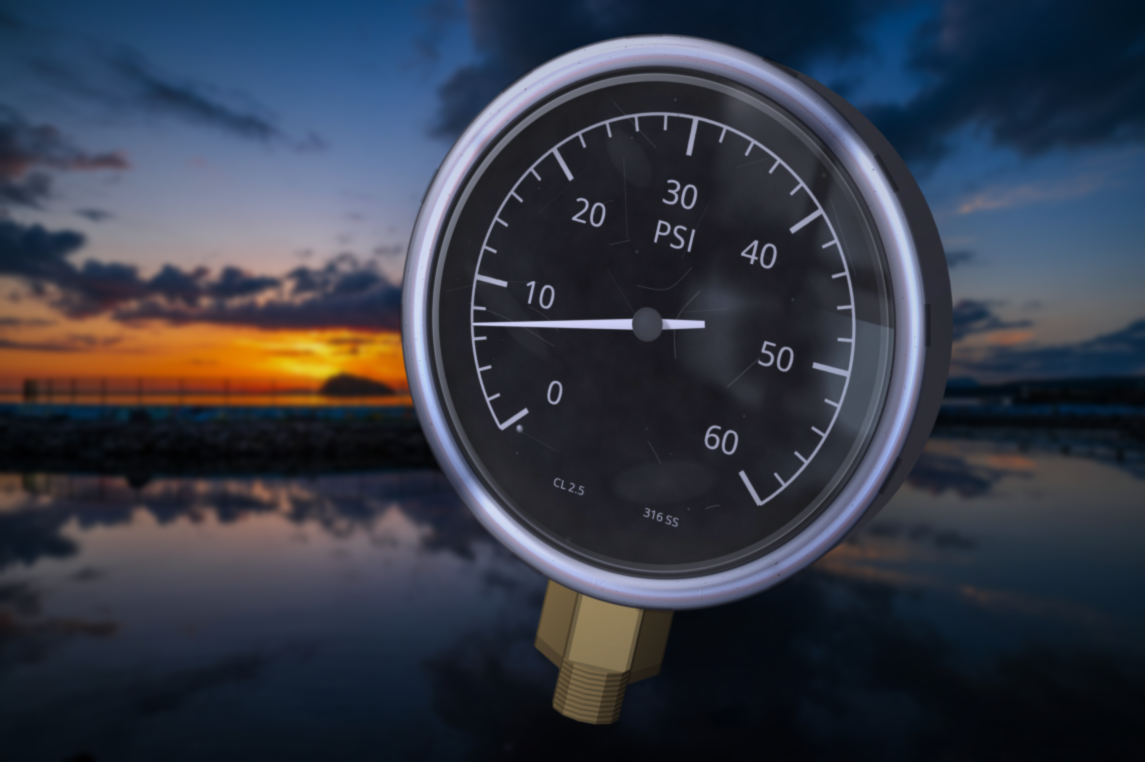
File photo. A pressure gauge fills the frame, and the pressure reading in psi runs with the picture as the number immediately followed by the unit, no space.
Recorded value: 7psi
